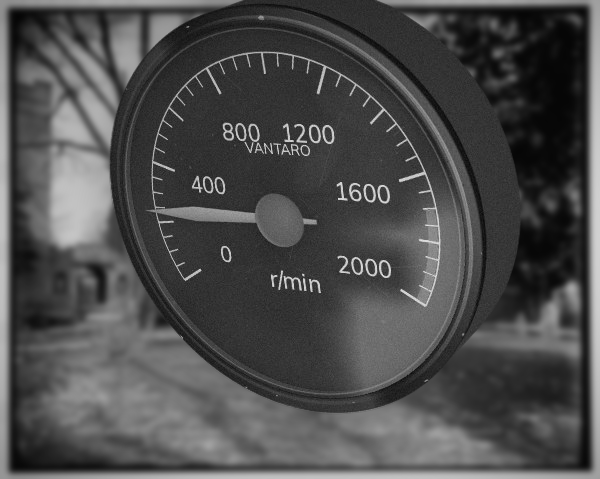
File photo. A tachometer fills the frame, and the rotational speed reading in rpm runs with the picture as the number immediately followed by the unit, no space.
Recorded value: 250rpm
